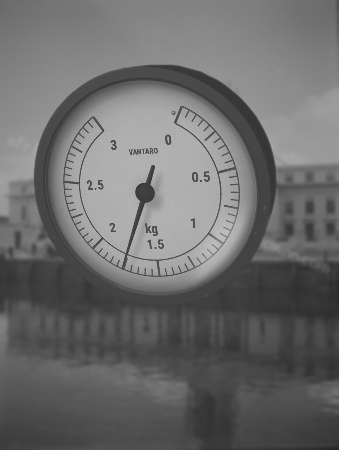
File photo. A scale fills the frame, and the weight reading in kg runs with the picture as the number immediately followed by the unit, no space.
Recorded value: 1.75kg
